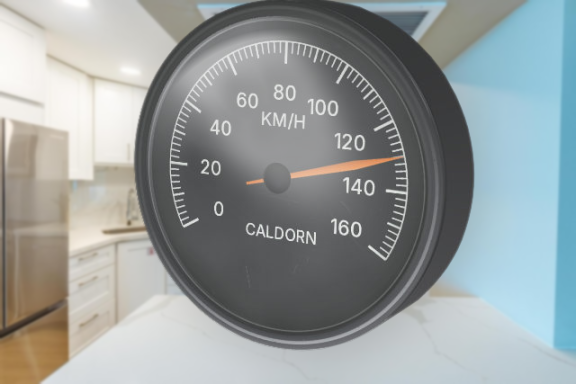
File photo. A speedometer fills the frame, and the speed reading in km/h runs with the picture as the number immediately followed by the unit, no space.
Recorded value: 130km/h
